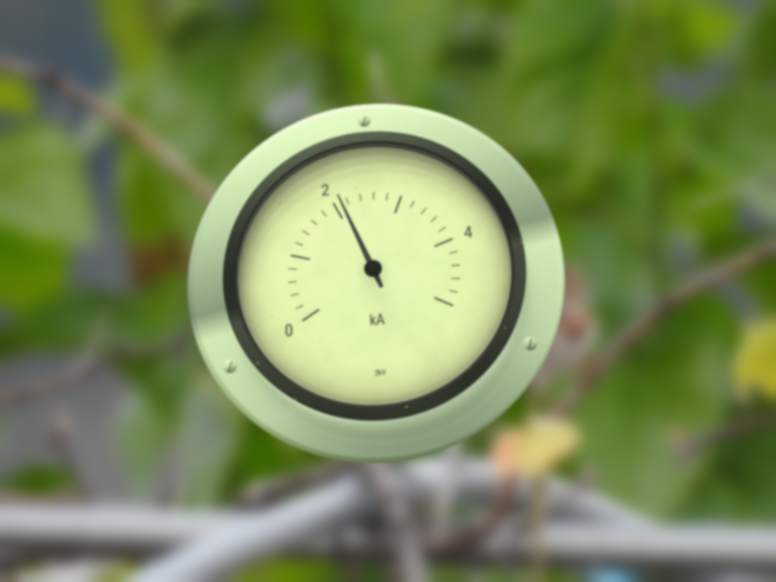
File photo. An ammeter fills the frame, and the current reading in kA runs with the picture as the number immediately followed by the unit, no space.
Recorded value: 2.1kA
